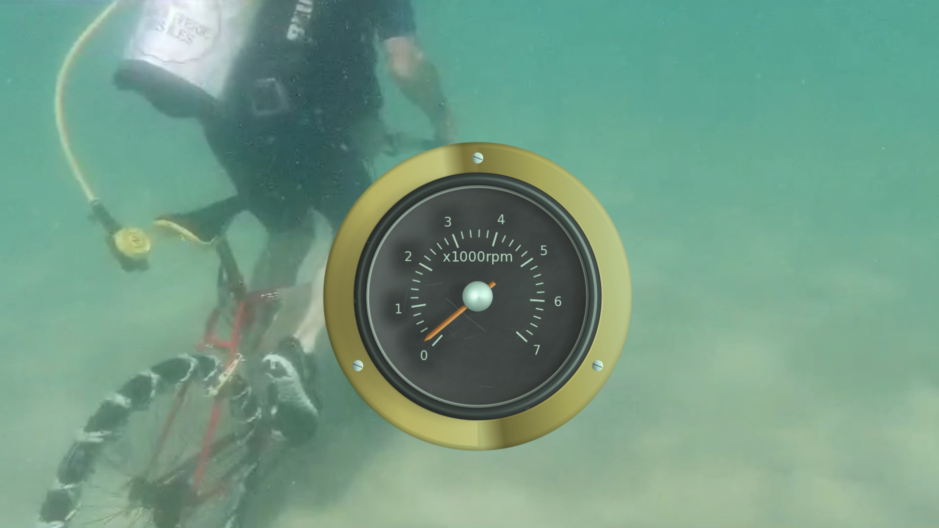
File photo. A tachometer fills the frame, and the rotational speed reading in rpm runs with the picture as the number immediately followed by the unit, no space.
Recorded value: 200rpm
